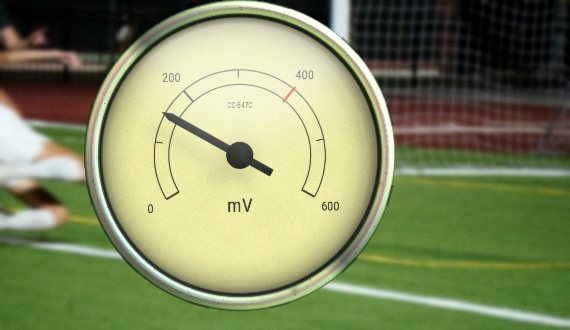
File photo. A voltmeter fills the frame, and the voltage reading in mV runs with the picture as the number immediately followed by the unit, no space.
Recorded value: 150mV
